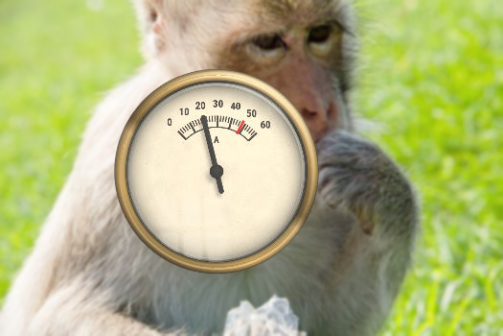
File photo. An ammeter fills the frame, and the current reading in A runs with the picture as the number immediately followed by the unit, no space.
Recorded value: 20A
